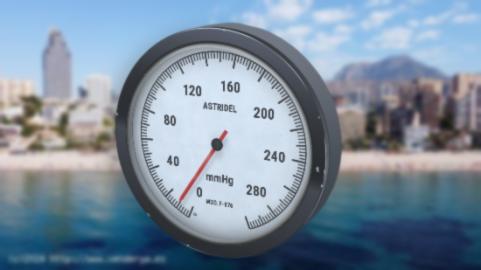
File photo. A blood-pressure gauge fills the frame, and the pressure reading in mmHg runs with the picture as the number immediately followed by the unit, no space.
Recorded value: 10mmHg
